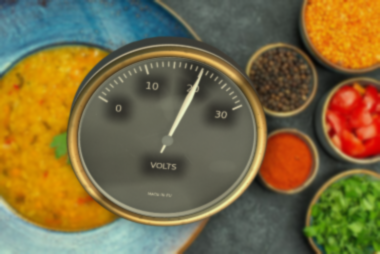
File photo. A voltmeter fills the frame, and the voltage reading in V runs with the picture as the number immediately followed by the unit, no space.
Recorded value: 20V
